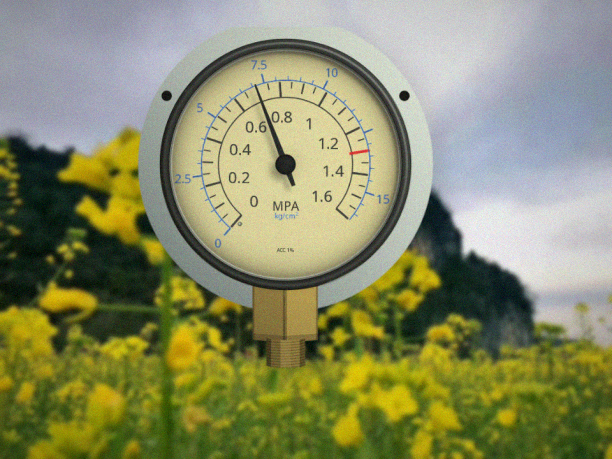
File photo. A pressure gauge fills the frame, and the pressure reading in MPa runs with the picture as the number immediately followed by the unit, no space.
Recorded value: 0.7MPa
